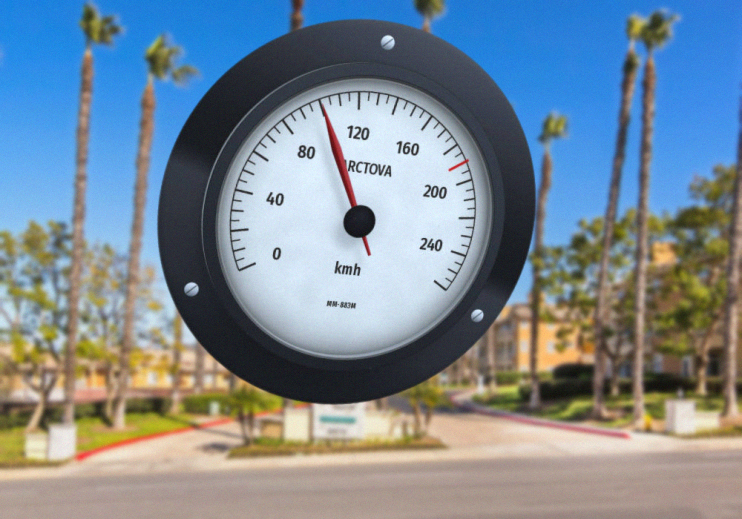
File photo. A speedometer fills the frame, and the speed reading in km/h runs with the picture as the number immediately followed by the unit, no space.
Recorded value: 100km/h
